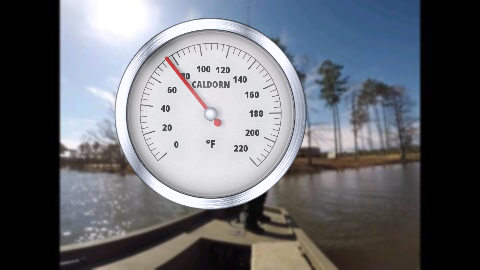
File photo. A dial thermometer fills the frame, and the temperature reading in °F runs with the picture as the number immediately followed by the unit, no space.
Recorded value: 76°F
